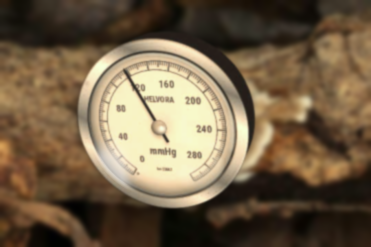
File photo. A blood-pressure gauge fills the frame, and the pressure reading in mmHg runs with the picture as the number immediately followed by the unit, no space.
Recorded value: 120mmHg
